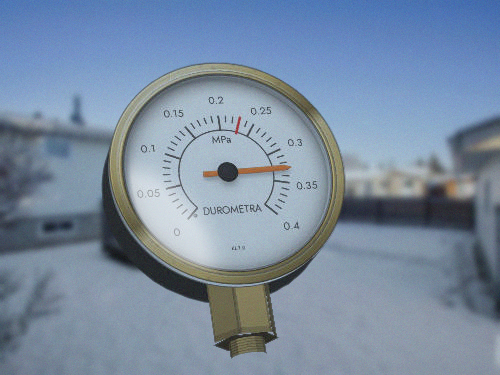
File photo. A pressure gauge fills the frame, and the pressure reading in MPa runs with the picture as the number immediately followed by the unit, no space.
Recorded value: 0.33MPa
